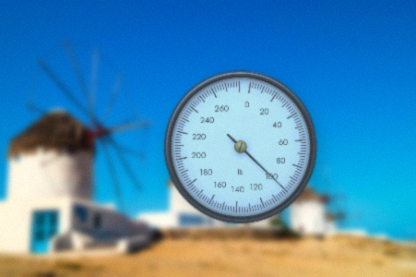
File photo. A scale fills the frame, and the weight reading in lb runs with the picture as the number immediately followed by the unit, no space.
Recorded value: 100lb
